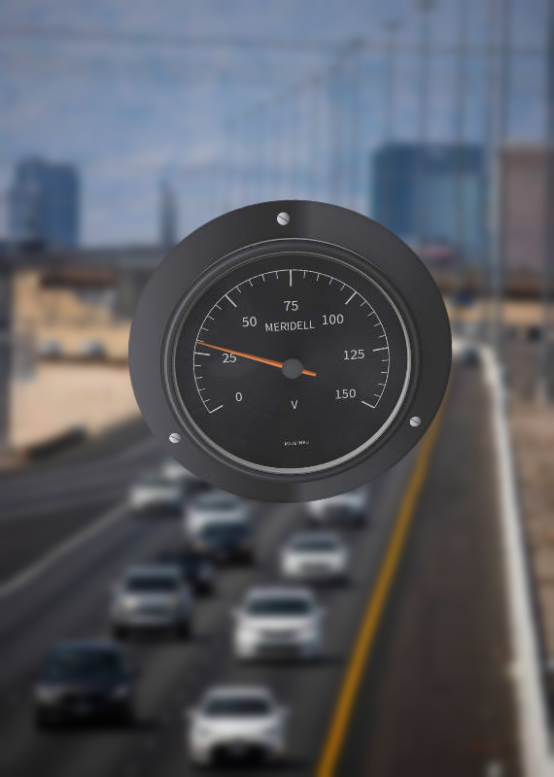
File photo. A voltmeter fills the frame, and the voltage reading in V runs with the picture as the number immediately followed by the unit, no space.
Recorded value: 30V
